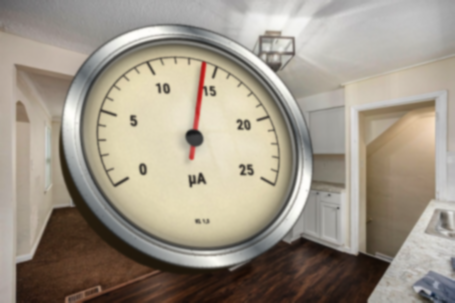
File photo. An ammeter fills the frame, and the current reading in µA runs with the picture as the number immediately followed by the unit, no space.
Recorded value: 14µA
